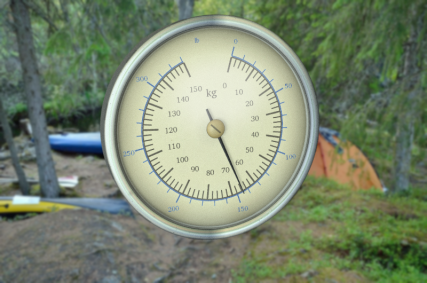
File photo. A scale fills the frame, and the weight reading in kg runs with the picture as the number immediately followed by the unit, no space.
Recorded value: 66kg
